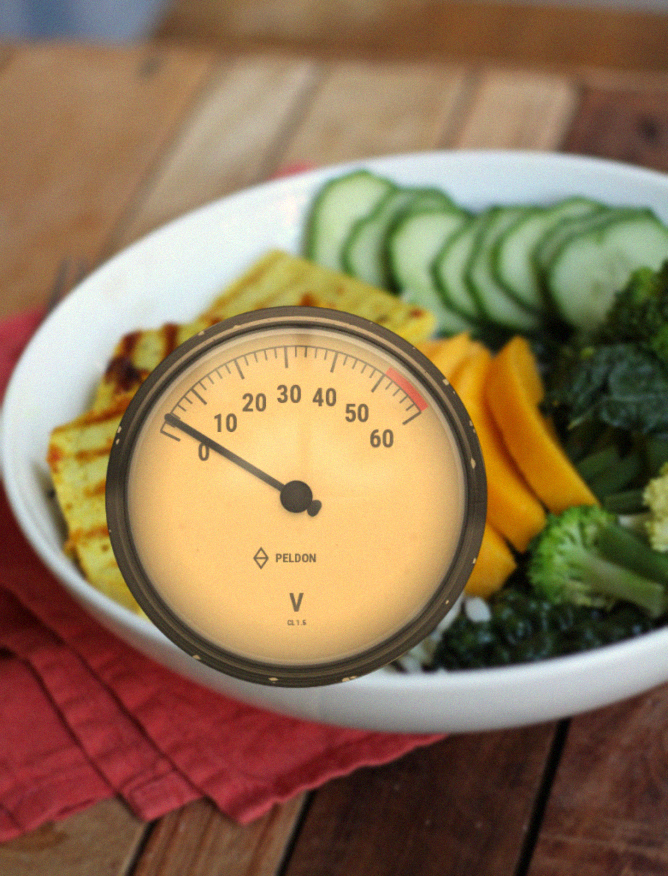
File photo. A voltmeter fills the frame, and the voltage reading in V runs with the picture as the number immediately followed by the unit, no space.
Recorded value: 3V
